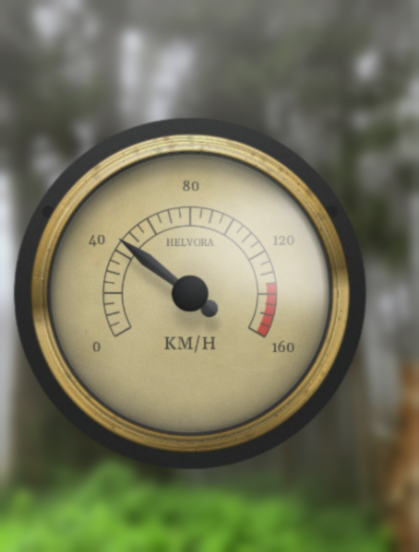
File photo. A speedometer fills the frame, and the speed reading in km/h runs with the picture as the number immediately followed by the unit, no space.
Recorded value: 45km/h
